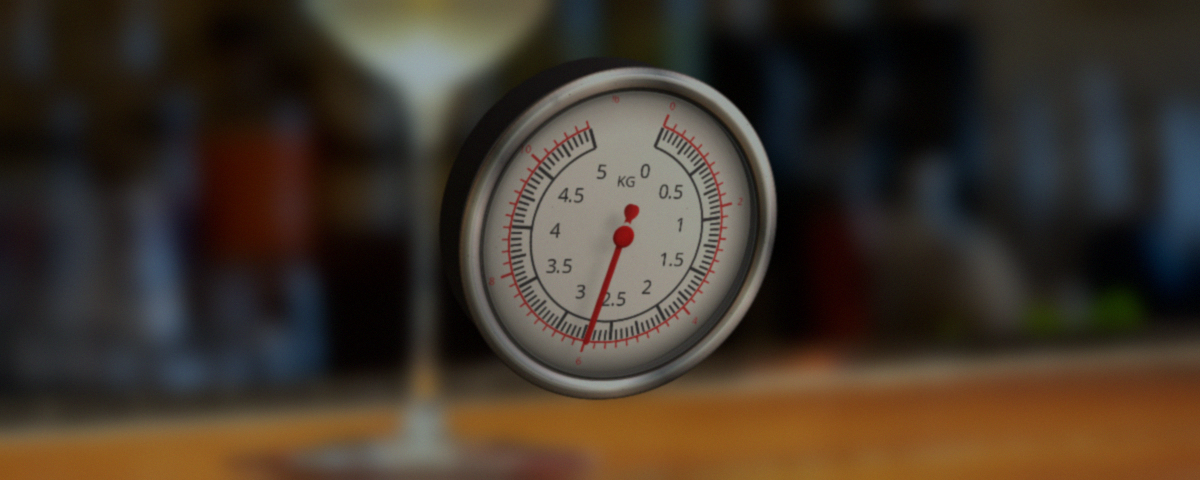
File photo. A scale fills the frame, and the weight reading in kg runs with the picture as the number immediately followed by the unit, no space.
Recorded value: 2.75kg
